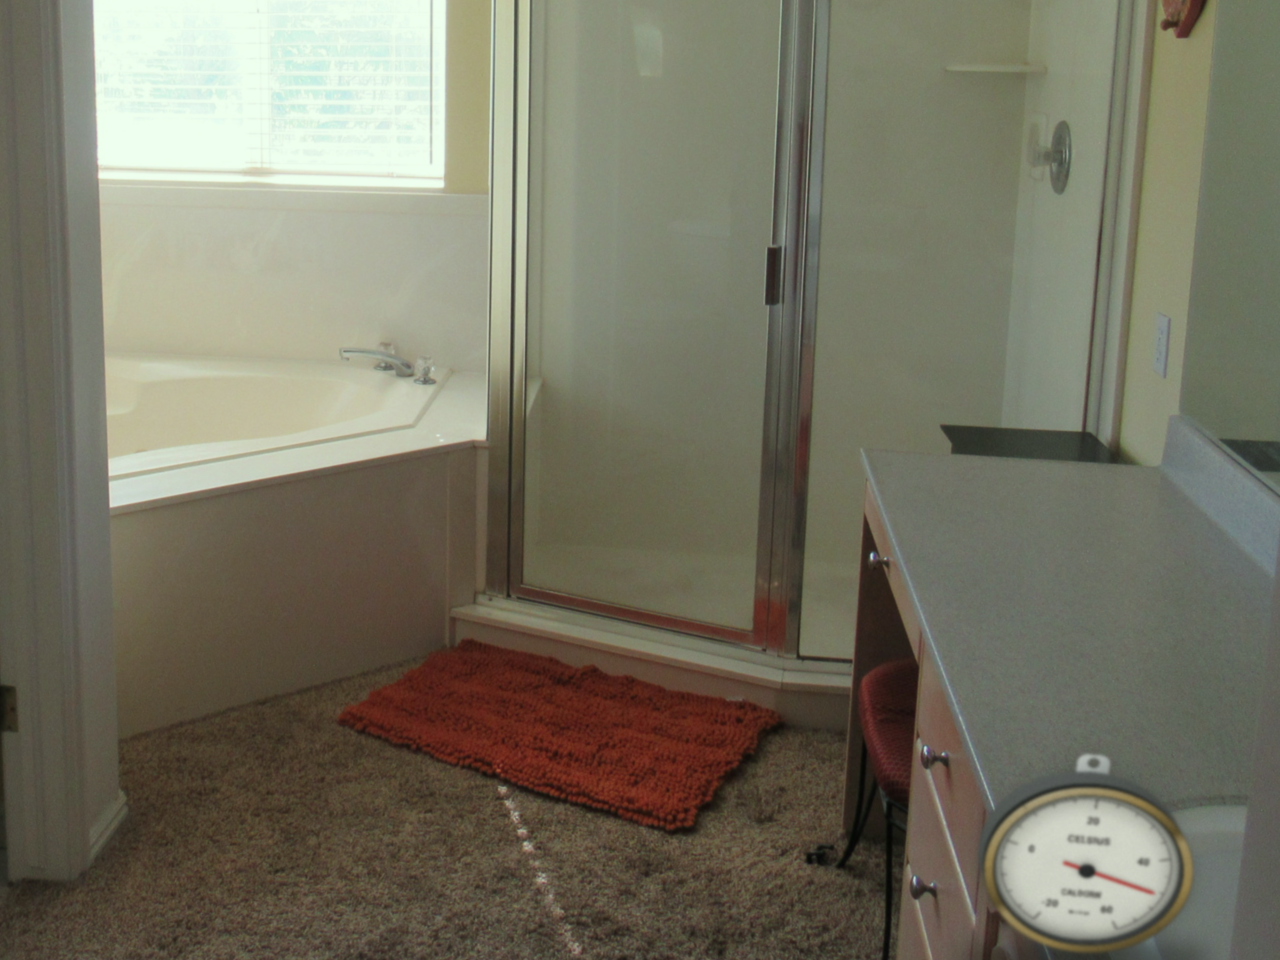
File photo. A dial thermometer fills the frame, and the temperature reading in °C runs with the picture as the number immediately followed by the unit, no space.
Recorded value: 48°C
